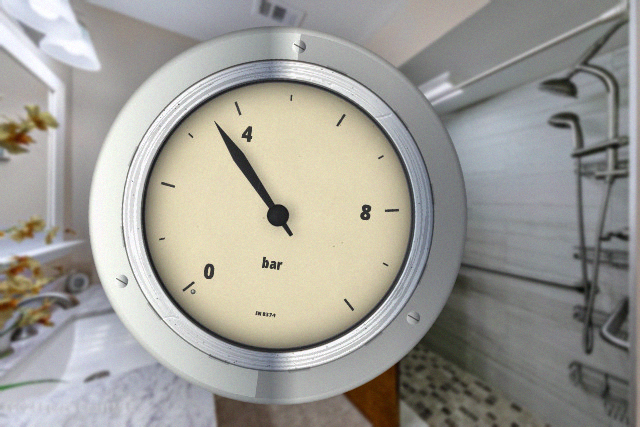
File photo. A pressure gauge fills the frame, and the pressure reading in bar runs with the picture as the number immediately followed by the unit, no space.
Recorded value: 3.5bar
